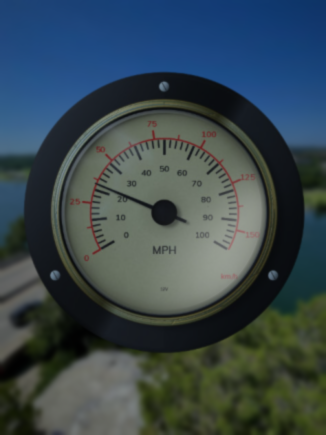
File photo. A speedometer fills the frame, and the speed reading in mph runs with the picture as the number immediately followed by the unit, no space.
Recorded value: 22mph
